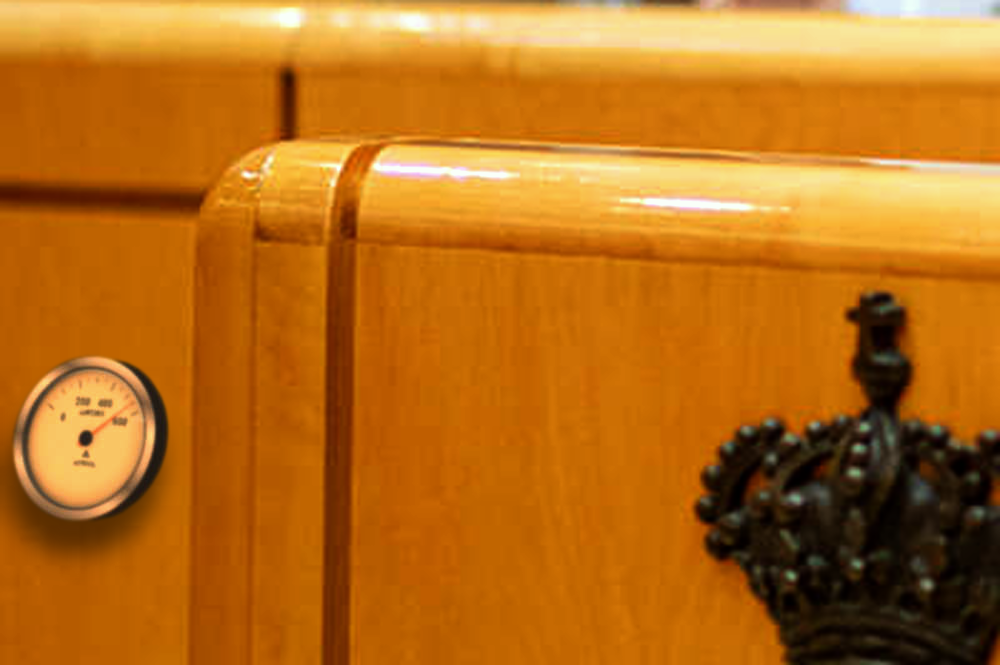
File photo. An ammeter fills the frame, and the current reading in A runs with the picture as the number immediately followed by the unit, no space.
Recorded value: 550A
